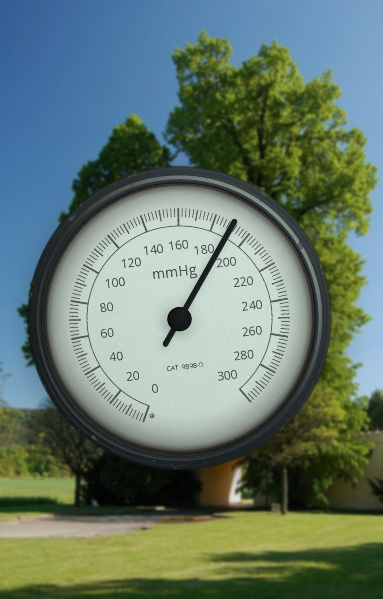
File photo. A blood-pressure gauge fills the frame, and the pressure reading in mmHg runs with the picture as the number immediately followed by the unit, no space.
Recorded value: 190mmHg
